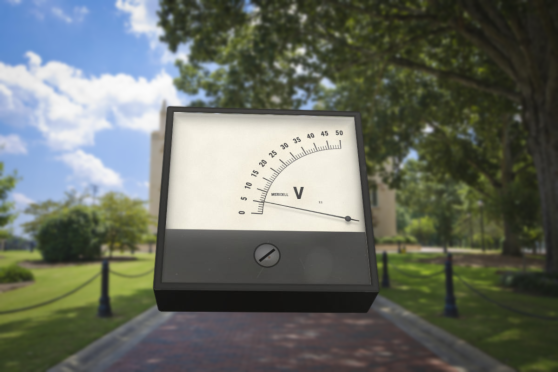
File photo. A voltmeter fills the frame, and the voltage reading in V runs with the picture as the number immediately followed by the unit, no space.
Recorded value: 5V
